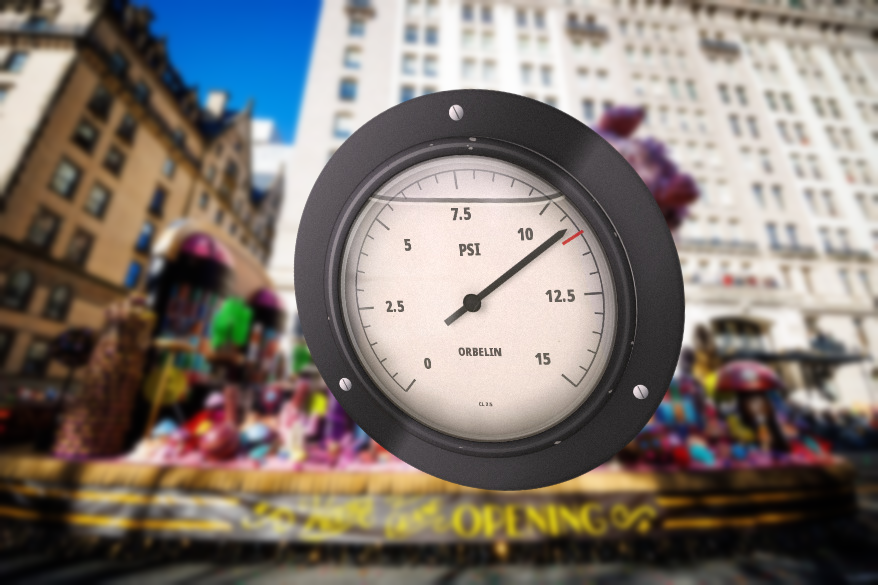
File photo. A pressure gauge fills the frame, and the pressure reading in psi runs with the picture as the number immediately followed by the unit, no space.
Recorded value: 10.75psi
